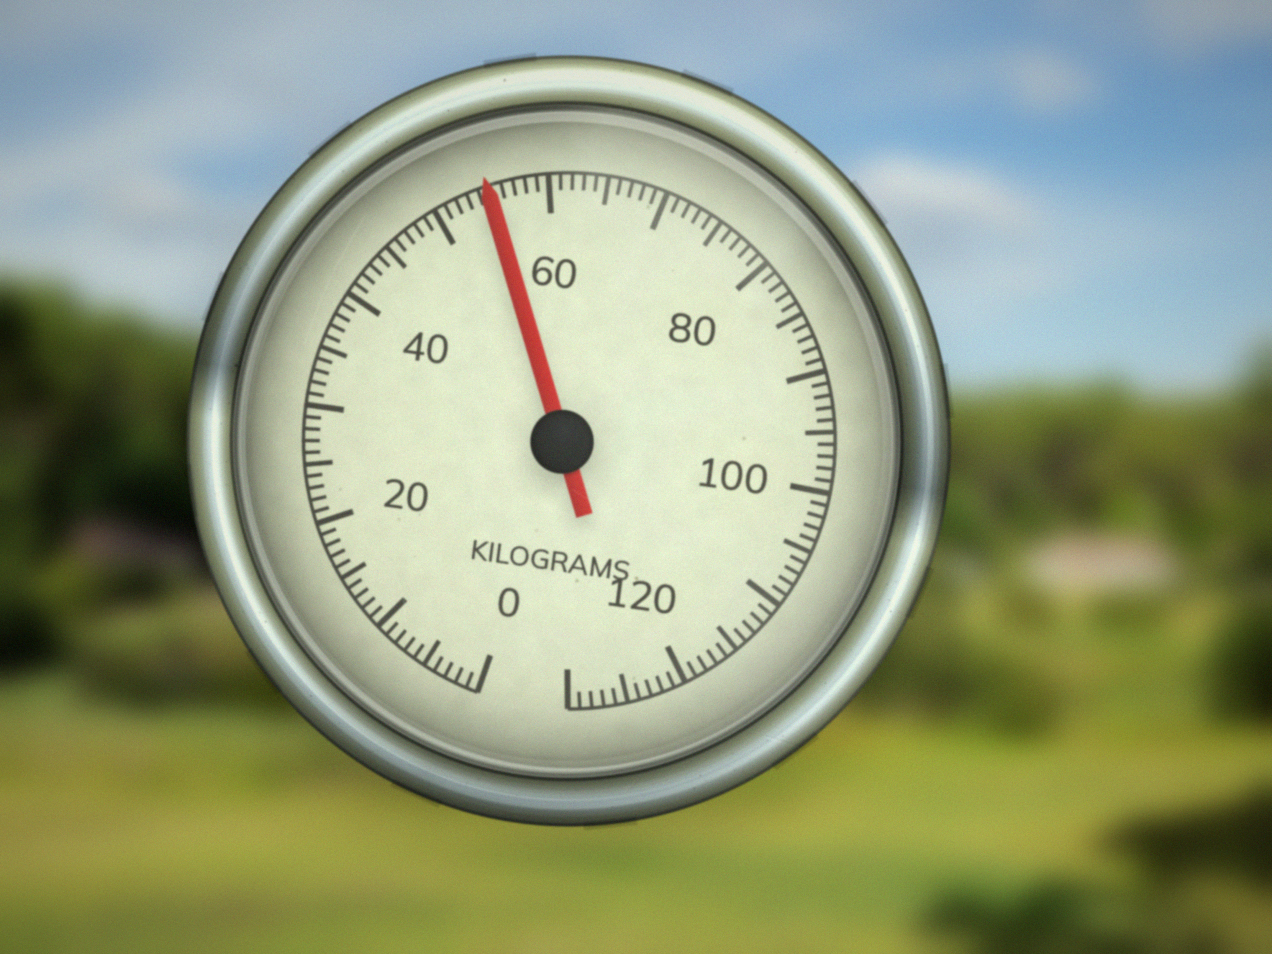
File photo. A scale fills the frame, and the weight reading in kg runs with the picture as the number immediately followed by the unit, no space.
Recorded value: 55kg
